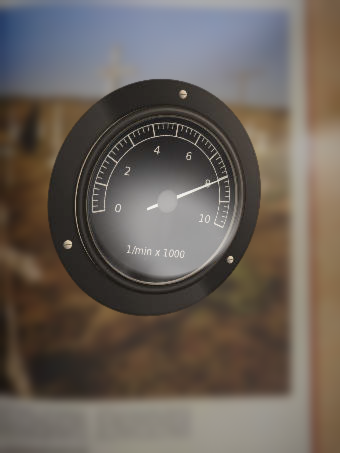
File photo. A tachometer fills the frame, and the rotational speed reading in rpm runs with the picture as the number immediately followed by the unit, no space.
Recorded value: 8000rpm
